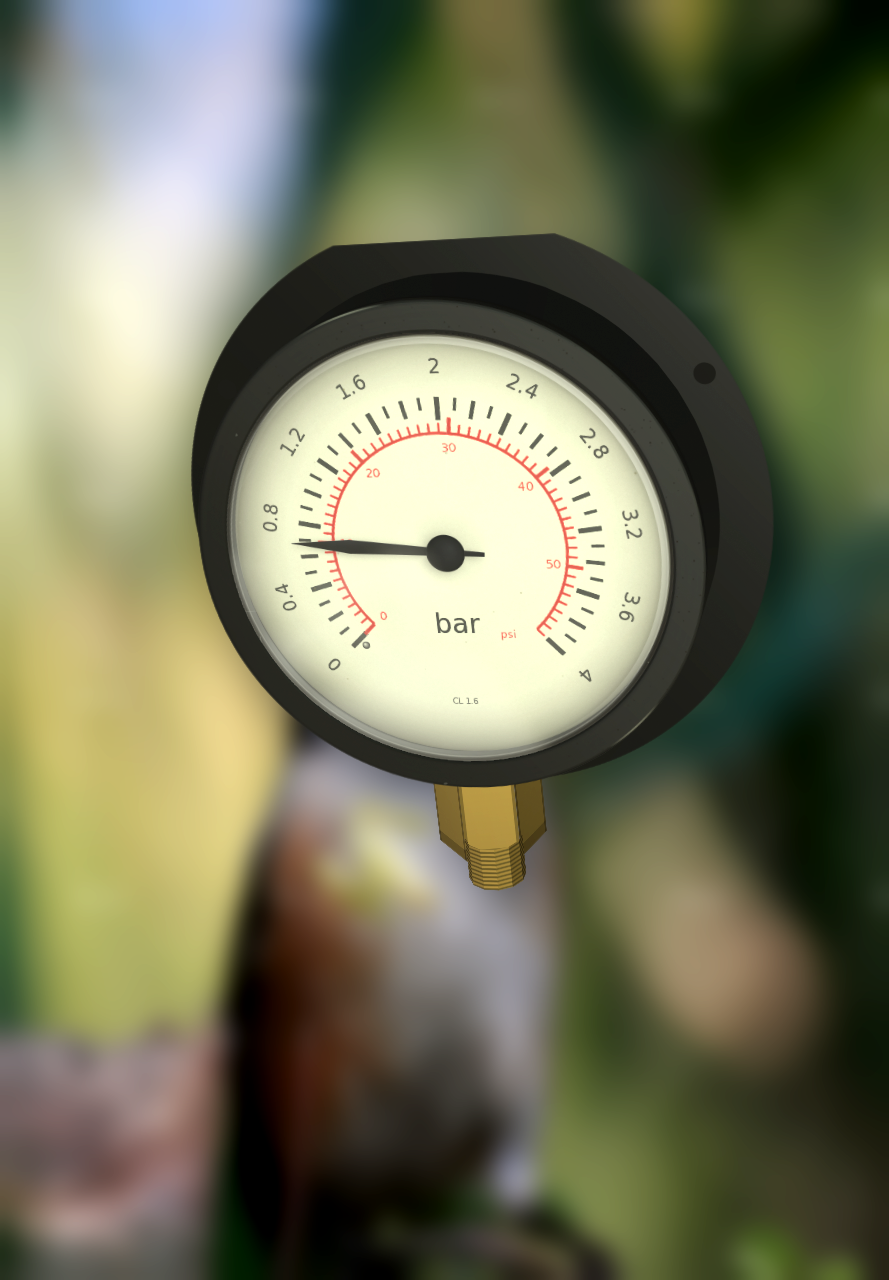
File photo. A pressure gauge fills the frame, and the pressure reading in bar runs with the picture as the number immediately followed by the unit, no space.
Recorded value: 0.7bar
